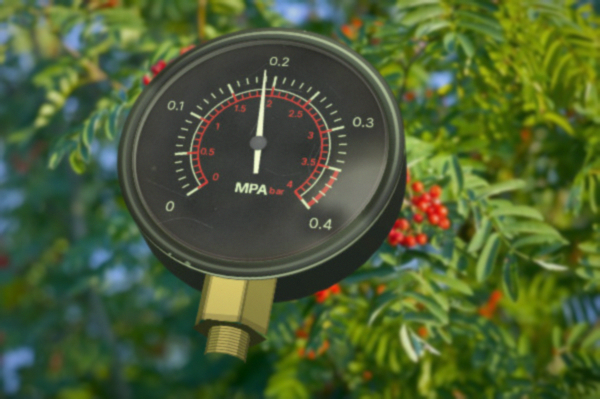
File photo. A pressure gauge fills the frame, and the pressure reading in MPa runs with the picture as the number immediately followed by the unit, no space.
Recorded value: 0.19MPa
